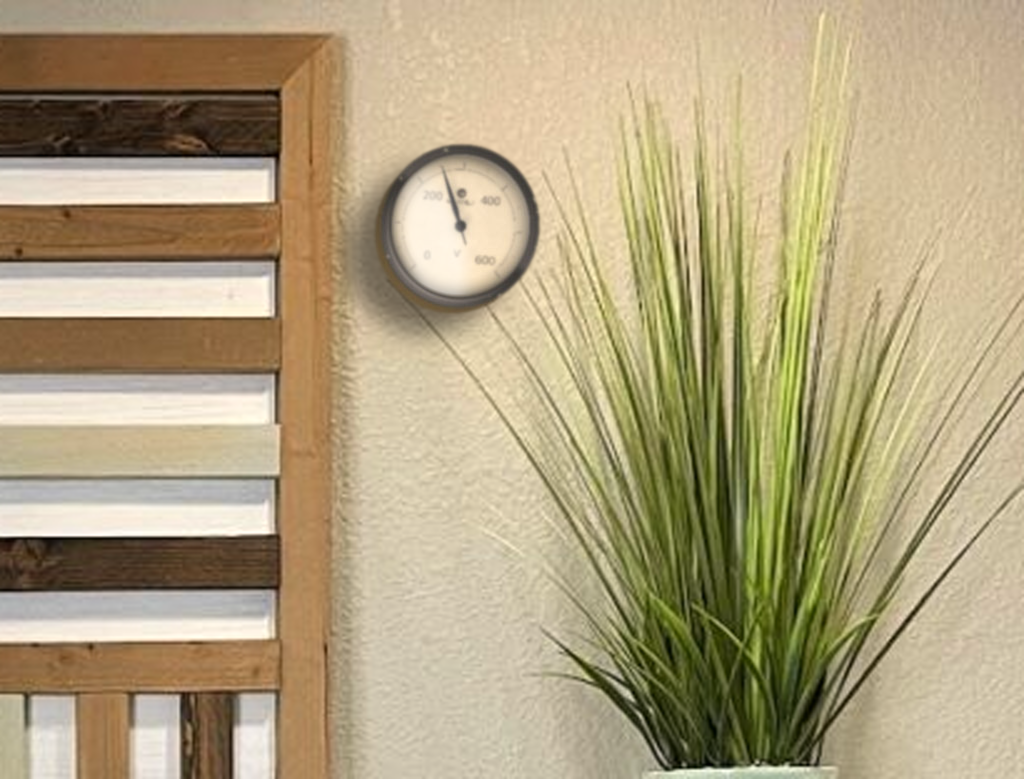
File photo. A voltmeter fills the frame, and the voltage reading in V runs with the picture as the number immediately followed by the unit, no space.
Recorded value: 250V
